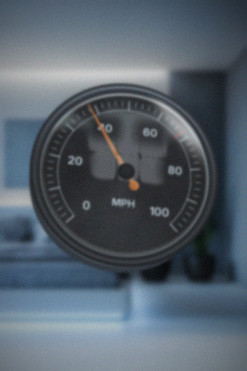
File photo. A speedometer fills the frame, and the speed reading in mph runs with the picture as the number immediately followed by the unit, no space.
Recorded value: 38mph
